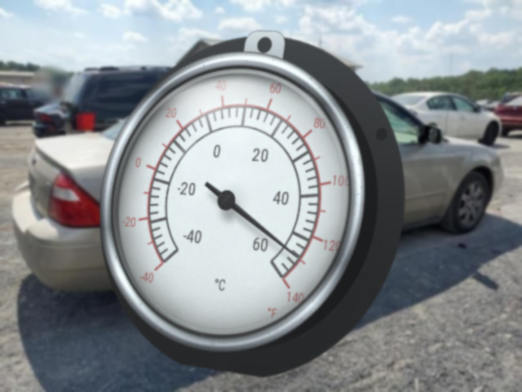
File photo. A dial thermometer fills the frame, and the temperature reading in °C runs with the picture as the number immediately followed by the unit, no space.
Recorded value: 54°C
